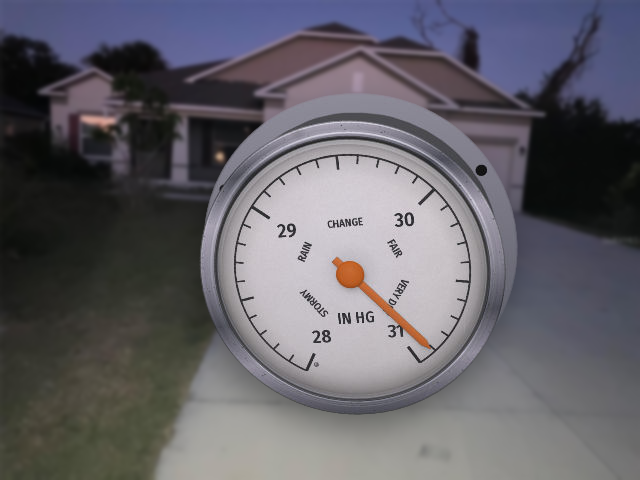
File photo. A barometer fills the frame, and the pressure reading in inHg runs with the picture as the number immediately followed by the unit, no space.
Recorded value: 30.9inHg
